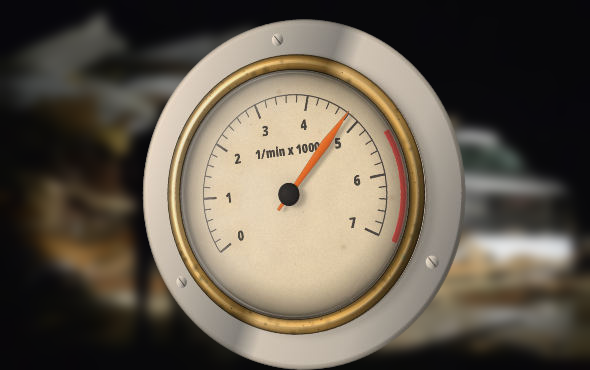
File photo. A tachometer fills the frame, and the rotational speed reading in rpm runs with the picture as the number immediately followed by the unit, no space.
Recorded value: 4800rpm
